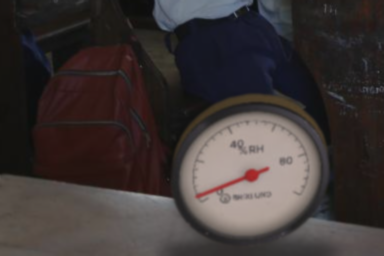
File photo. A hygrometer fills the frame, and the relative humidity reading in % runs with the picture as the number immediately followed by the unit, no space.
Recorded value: 4%
